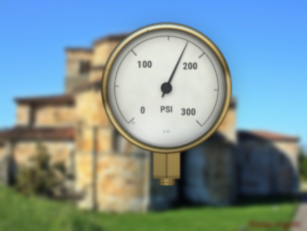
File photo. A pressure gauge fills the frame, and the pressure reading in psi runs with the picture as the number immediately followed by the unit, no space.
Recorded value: 175psi
